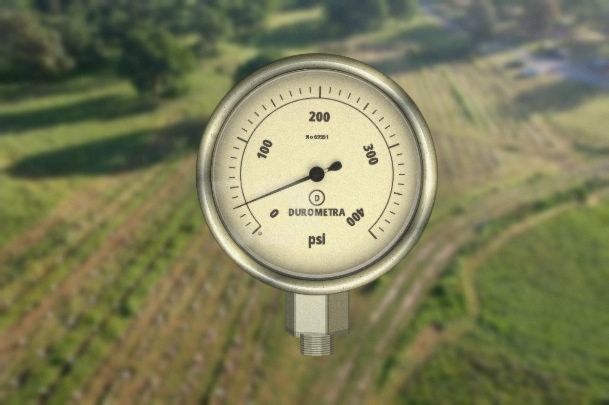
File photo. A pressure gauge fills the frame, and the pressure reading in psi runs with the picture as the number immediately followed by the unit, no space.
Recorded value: 30psi
